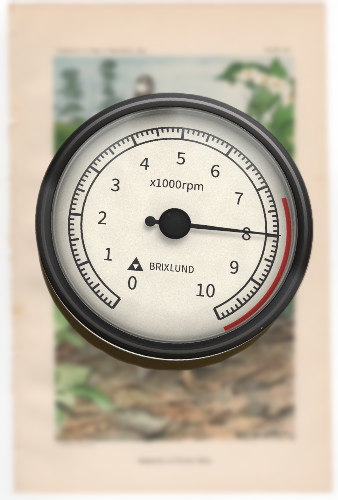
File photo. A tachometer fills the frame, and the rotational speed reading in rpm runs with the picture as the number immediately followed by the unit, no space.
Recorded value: 8000rpm
